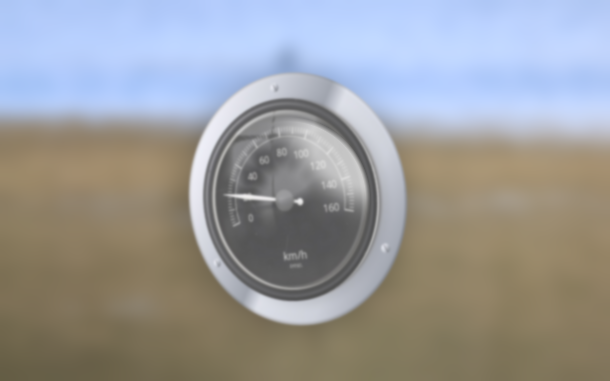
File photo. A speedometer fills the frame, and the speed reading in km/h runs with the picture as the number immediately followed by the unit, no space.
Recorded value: 20km/h
